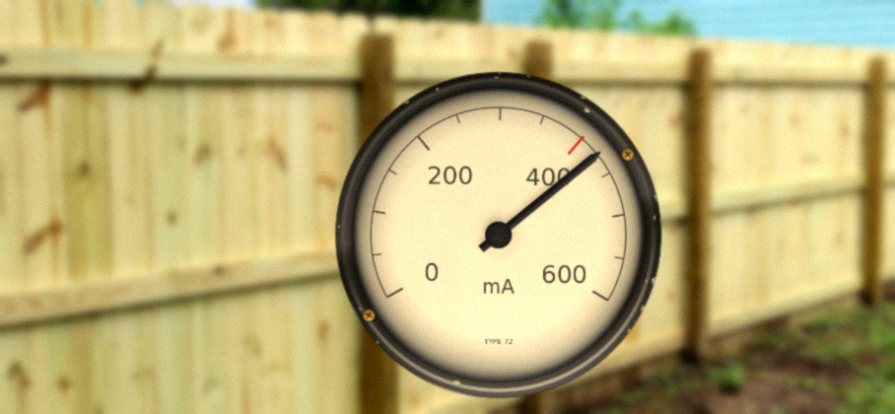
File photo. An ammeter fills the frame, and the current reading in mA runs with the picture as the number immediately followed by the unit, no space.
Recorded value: 425mA
